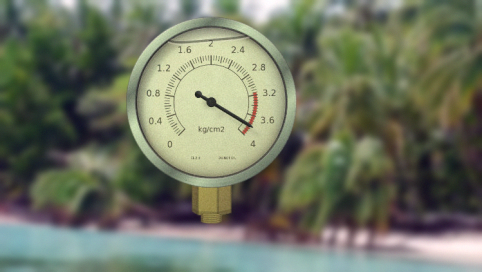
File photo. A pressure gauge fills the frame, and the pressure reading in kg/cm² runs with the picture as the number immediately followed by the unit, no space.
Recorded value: 3.8kg/cm²
